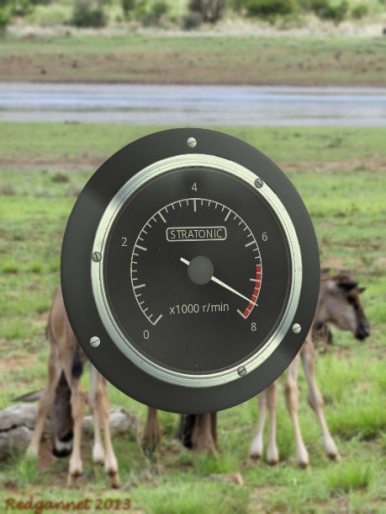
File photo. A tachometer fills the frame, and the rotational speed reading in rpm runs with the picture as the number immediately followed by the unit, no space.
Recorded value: 7600rpm
